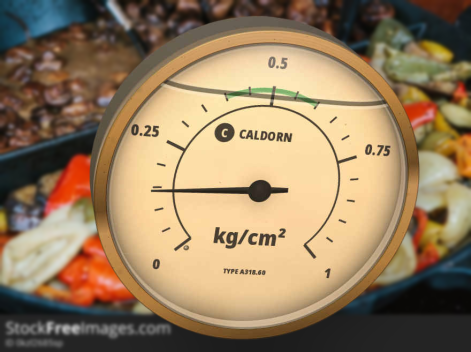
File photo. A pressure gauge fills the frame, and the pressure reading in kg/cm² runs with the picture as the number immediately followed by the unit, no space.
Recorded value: 0.15kg/cm²
